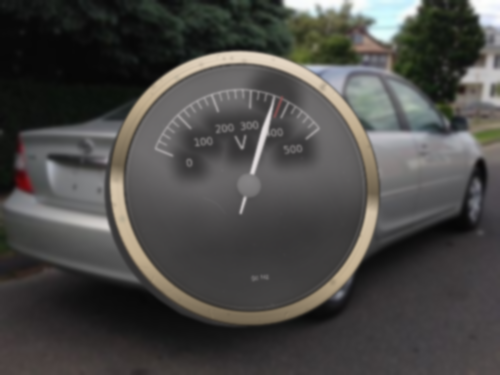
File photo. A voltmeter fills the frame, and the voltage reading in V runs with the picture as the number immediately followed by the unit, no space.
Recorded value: 360V
